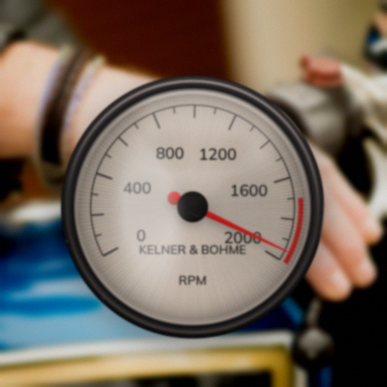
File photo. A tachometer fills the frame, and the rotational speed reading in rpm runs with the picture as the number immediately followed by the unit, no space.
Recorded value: 1950rpm
